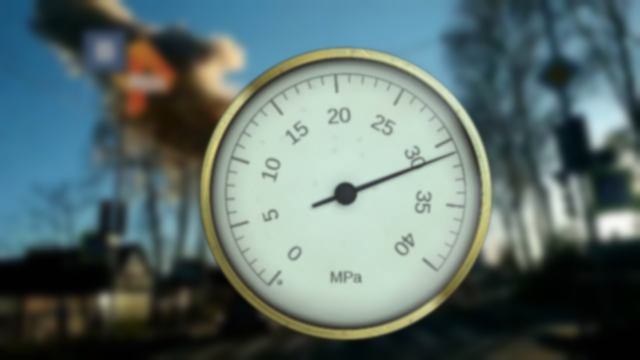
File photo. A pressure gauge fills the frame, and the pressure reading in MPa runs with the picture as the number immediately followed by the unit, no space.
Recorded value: 31MPa
